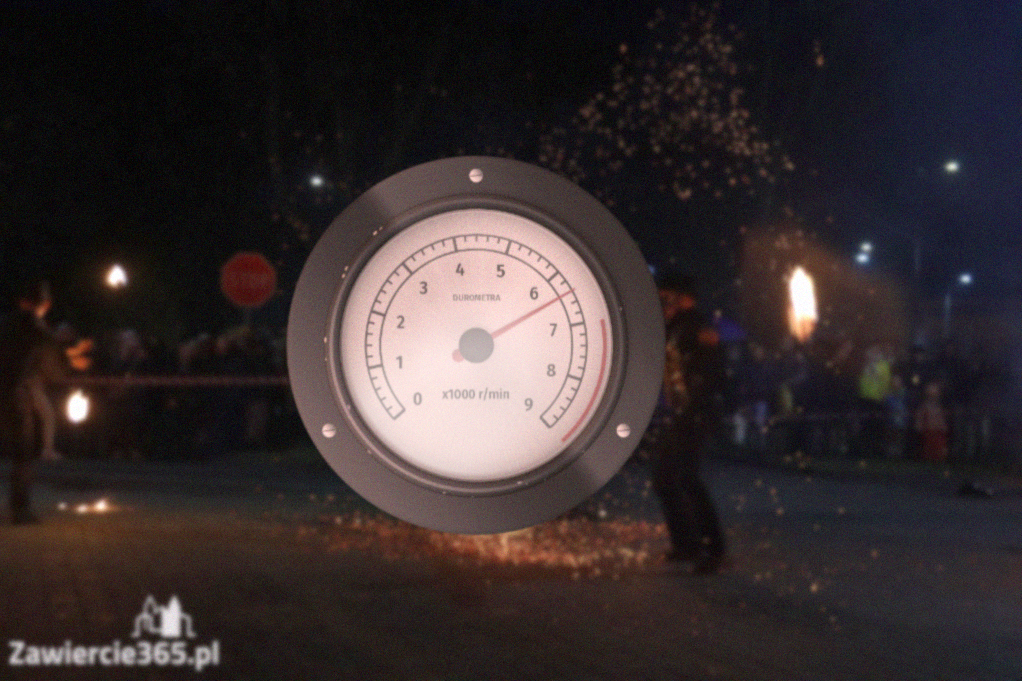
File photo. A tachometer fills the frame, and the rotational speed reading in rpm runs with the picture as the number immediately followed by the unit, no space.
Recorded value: 6400rpm
